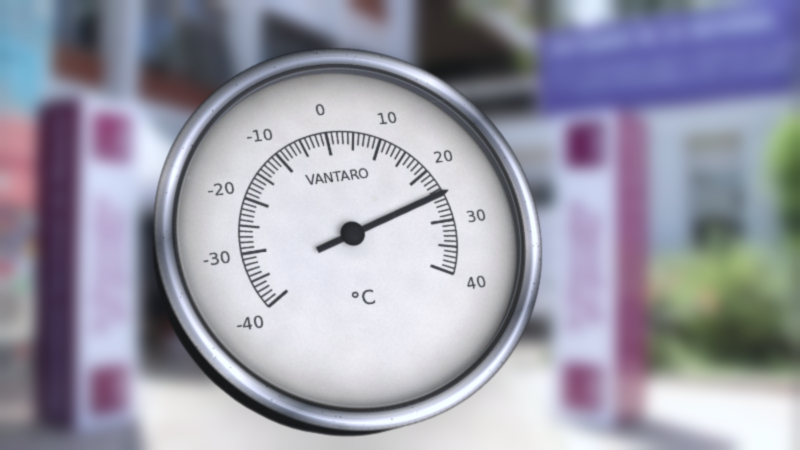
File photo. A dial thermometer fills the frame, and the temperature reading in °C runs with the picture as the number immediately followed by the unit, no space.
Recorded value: 25°C
